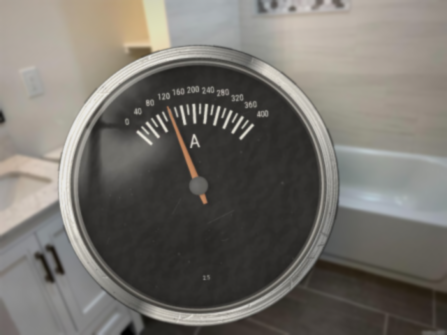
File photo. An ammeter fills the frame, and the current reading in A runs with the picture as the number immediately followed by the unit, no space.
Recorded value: 120A
